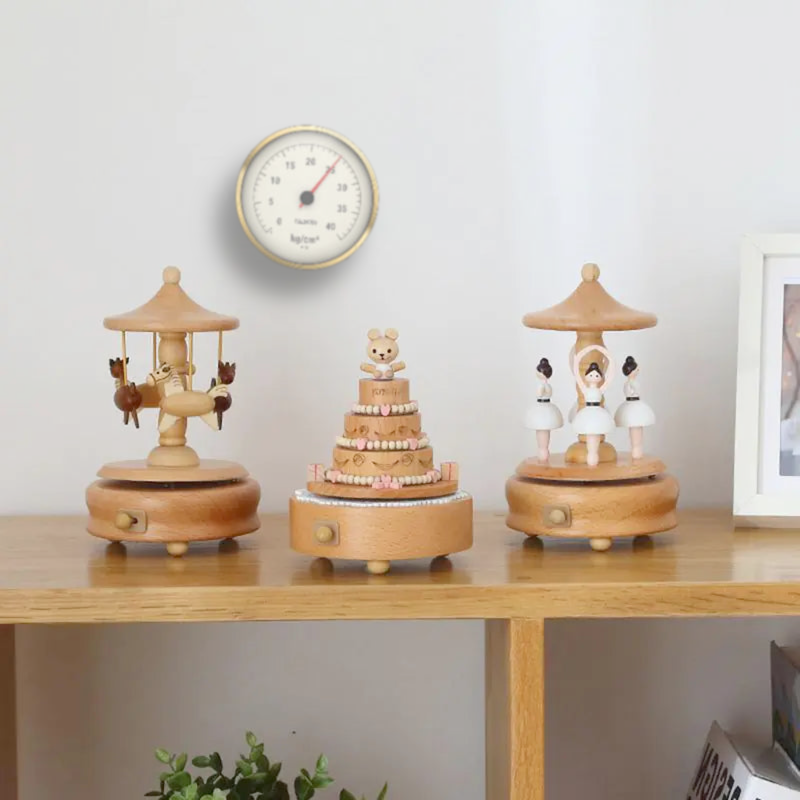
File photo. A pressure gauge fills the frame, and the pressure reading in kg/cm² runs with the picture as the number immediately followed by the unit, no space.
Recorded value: 25kg/cm²
